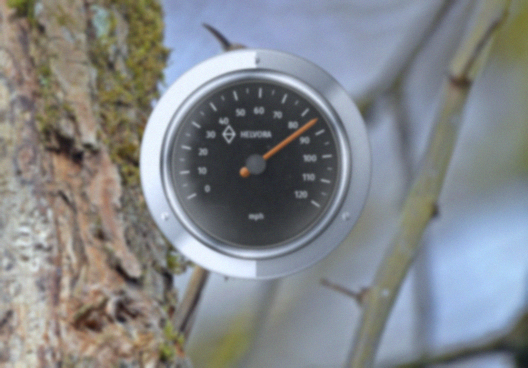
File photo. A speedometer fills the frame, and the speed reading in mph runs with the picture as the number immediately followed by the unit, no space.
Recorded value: 85mph
